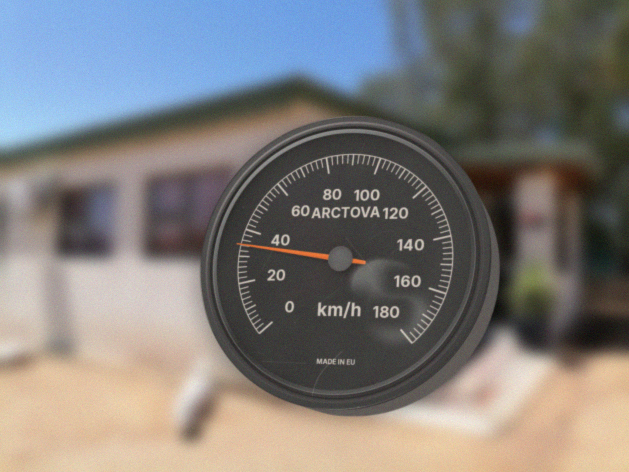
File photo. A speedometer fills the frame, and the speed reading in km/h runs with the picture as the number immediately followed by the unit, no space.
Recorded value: 34km/h
